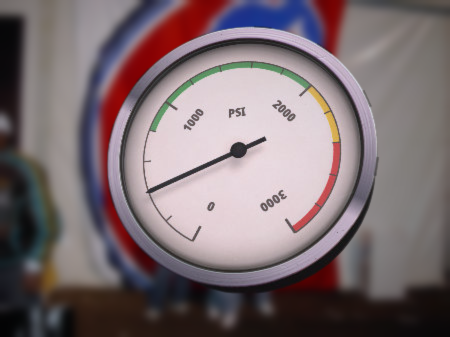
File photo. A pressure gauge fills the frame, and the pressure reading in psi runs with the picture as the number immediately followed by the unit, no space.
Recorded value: 400psi
